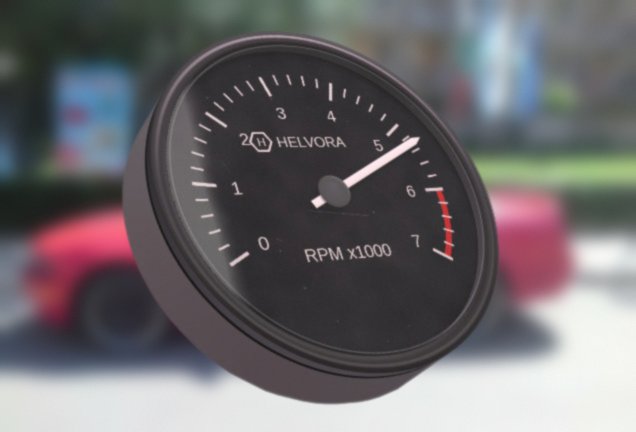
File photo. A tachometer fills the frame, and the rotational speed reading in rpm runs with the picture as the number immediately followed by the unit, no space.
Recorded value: 5300rpm
